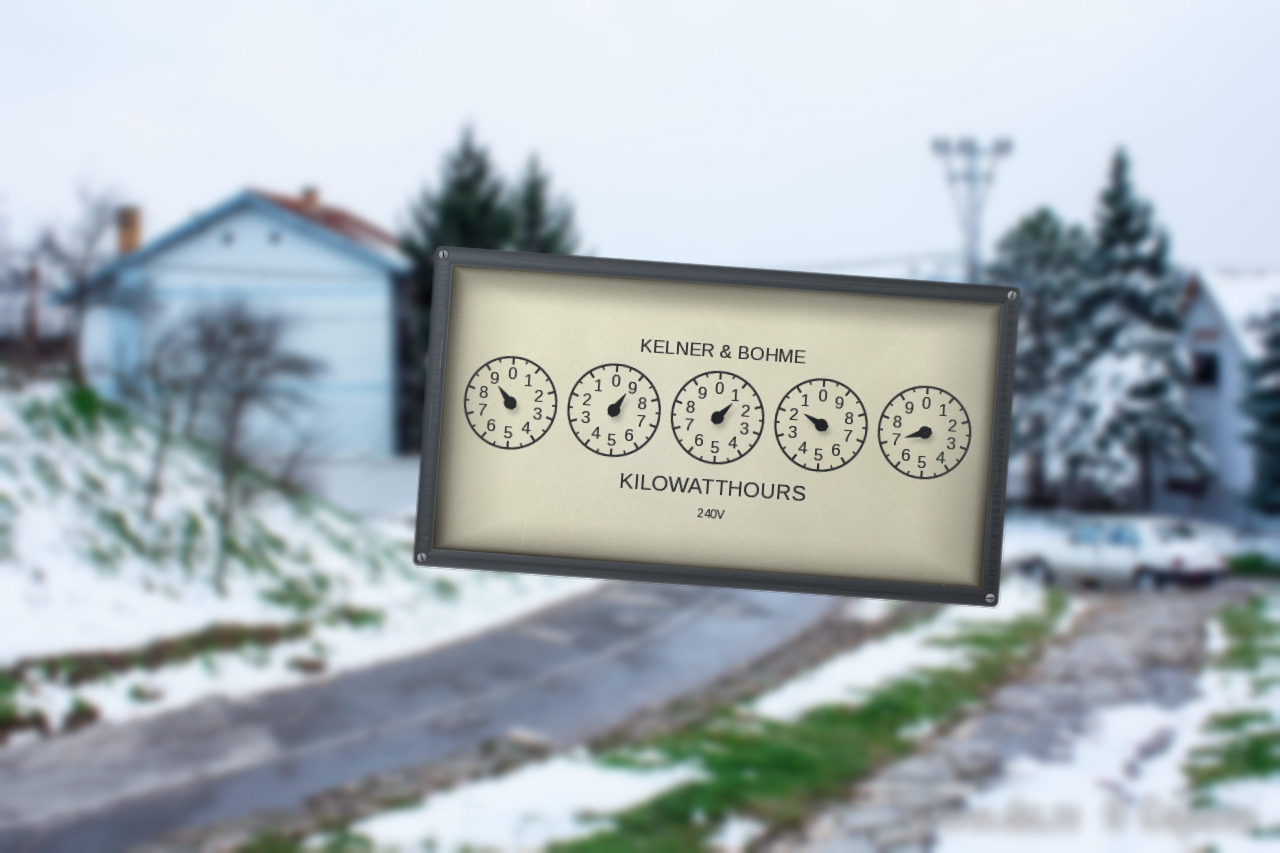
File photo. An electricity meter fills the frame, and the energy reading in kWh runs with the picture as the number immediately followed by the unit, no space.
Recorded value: 89117kWh
